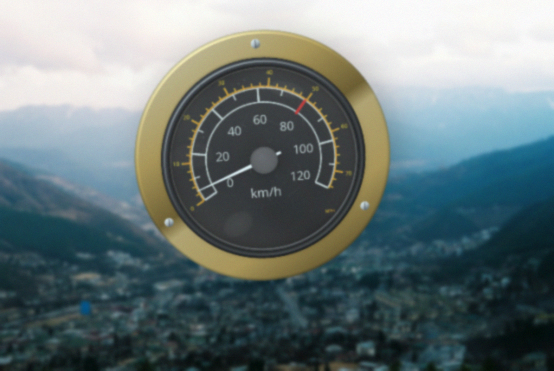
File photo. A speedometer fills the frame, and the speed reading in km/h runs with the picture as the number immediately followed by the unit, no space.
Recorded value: 5km/h
